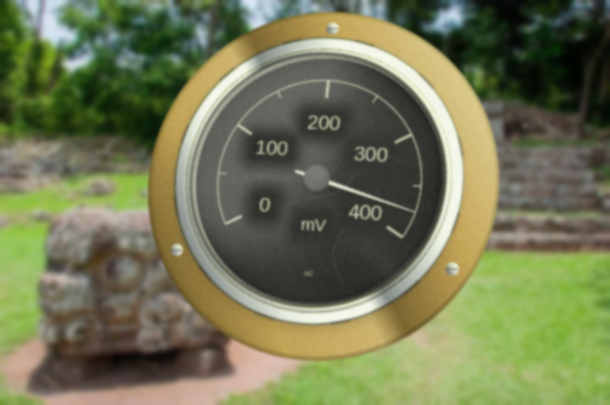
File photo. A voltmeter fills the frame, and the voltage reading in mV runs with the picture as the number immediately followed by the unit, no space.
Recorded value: 375mV
